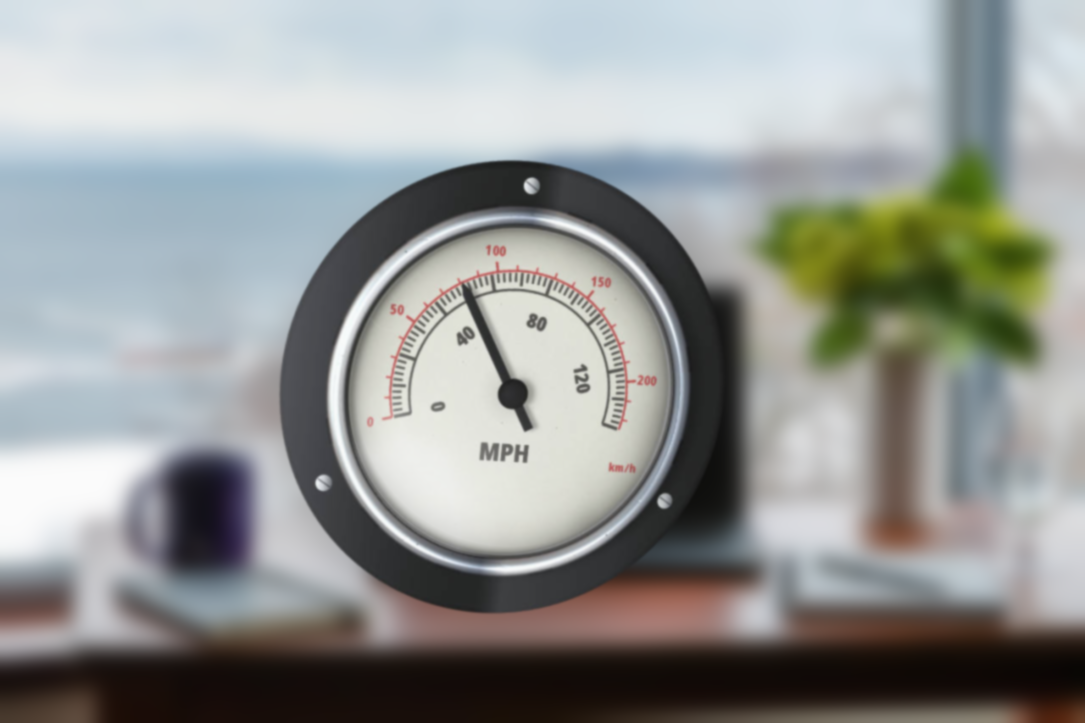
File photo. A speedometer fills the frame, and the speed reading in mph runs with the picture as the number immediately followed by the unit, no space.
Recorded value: 50mph
